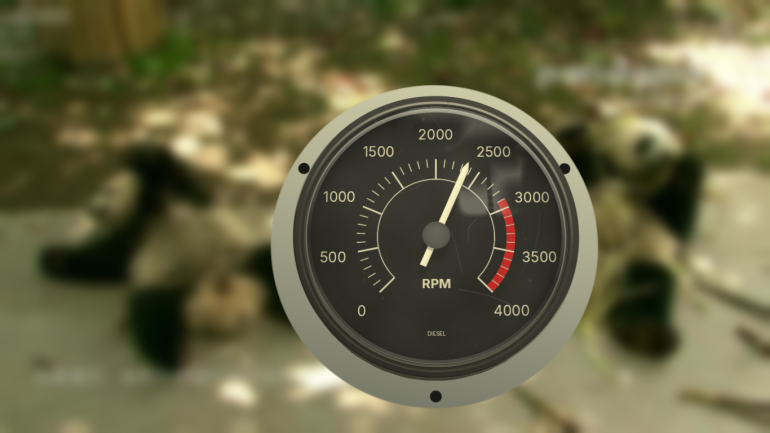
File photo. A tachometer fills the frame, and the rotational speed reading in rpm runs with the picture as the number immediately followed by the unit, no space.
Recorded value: 2350rpm
